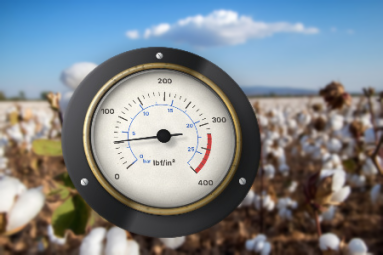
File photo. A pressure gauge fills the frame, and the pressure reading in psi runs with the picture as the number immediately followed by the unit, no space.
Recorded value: 50psi
